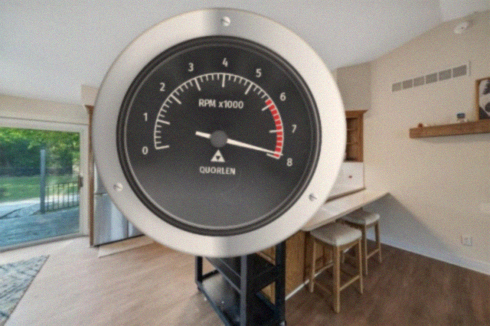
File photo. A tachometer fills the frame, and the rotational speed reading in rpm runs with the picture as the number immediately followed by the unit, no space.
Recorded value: 7800rpm
